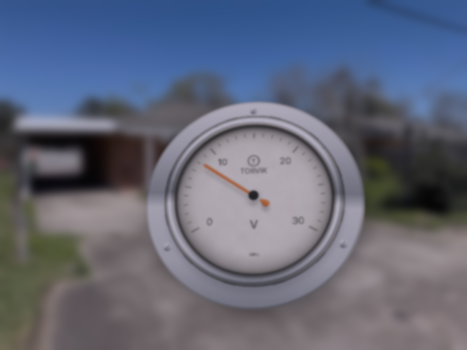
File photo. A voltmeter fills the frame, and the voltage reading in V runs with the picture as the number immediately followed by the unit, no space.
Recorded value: 8V
